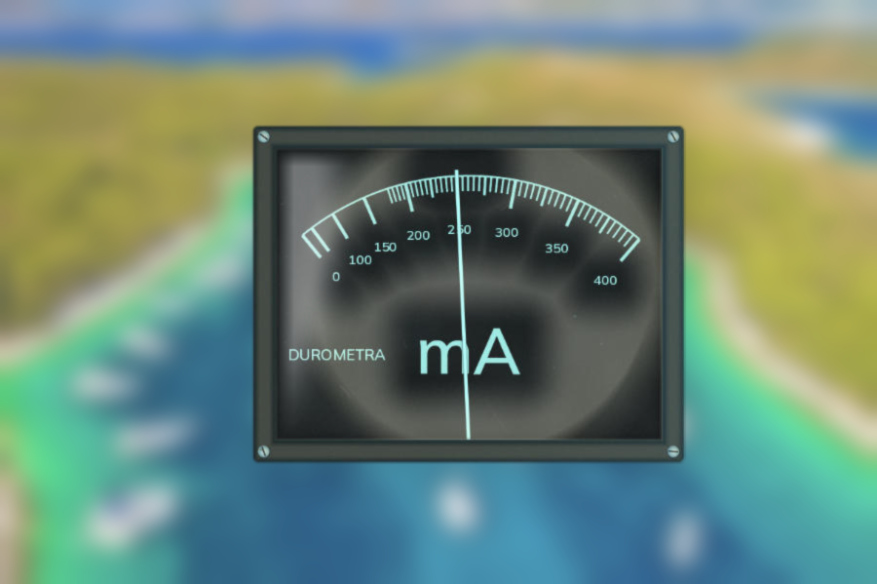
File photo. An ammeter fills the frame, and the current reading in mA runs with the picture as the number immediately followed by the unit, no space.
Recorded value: 250mA
